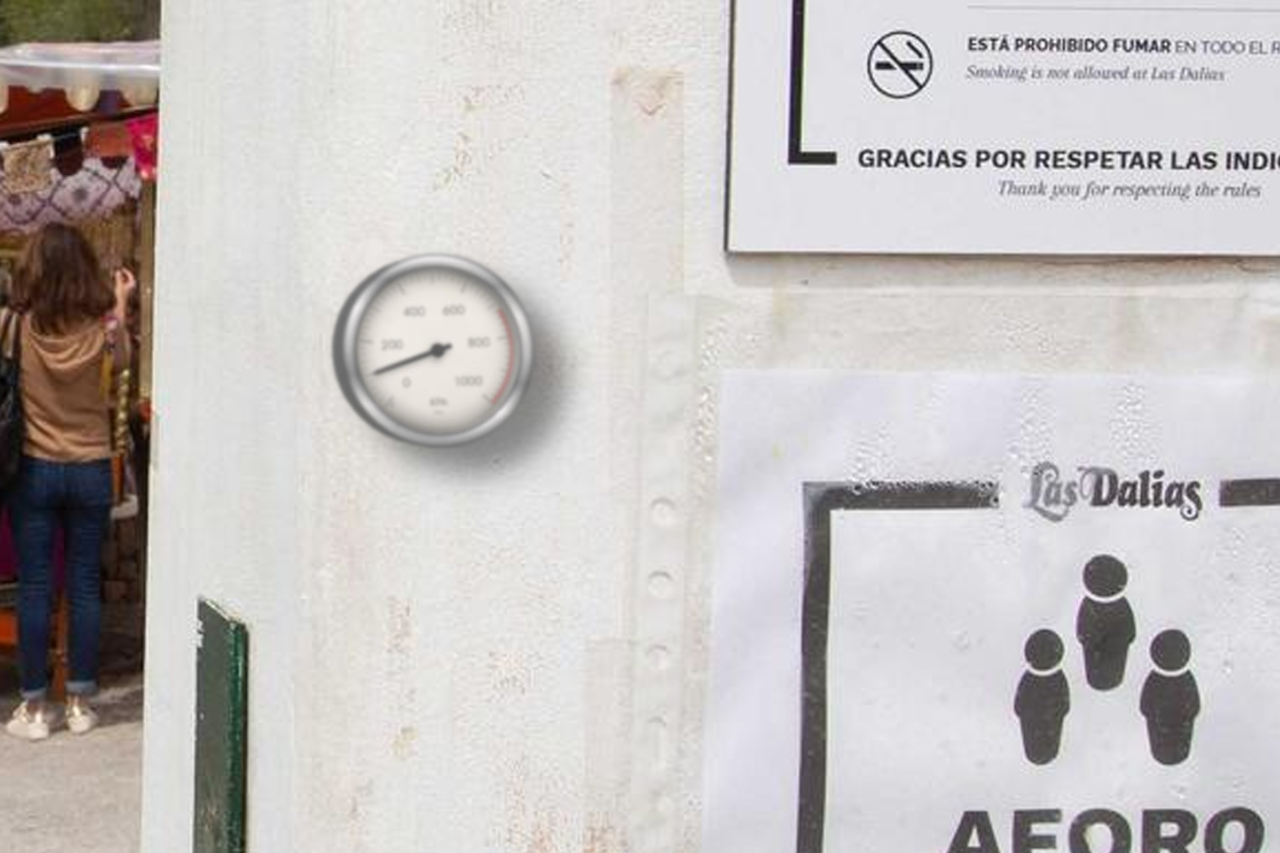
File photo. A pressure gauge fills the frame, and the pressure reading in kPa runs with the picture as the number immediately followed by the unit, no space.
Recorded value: 100kPa
